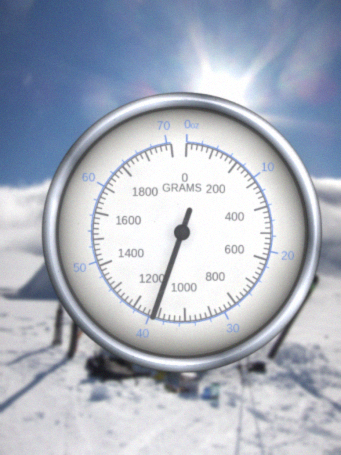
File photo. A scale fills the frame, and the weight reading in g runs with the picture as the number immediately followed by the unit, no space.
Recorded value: 1120g
